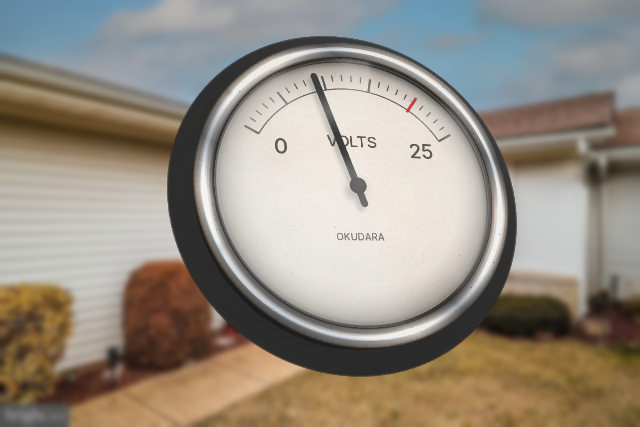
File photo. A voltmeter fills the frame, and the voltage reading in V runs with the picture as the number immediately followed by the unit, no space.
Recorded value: 9V
